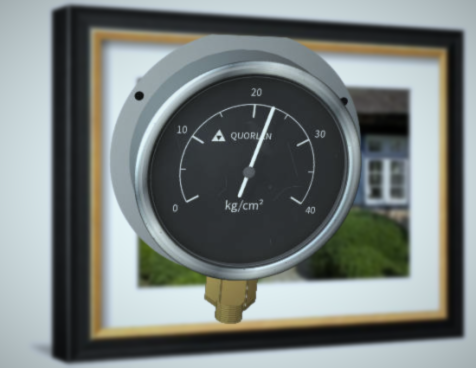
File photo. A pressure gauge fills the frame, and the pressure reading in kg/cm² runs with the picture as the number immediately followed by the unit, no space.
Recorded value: 22.5kg/cm²
